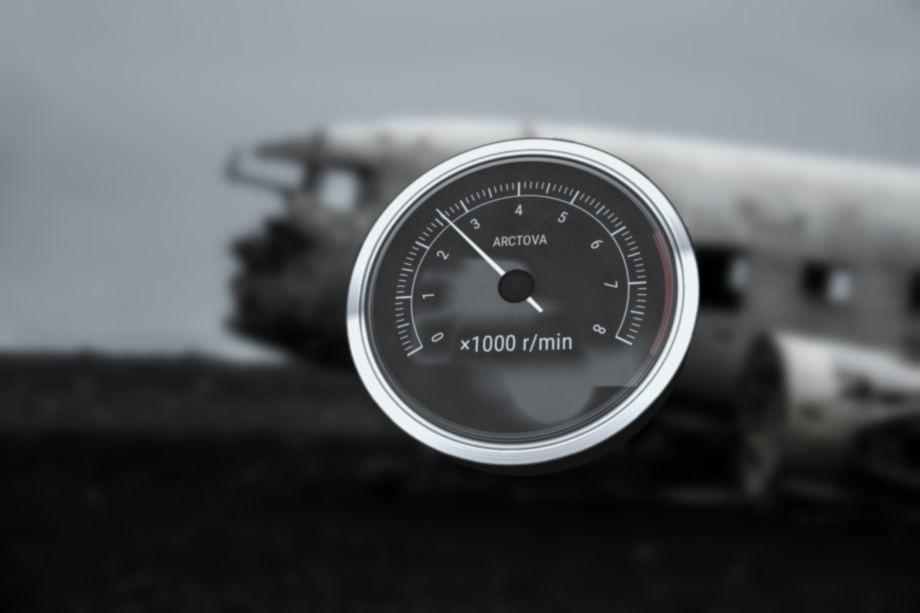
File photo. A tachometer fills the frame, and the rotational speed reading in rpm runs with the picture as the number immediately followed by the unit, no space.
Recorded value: 2600rpm
